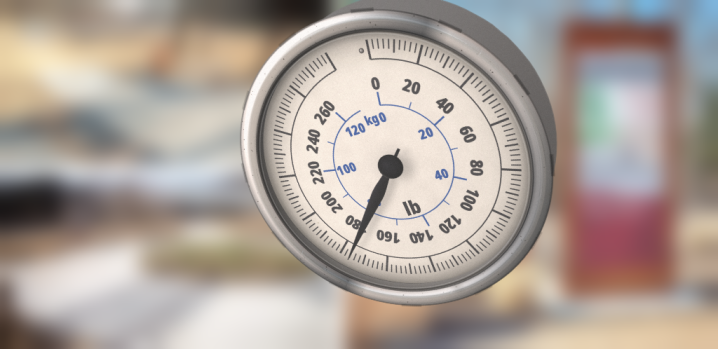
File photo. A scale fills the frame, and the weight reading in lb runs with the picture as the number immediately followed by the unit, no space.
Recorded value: 176lb
